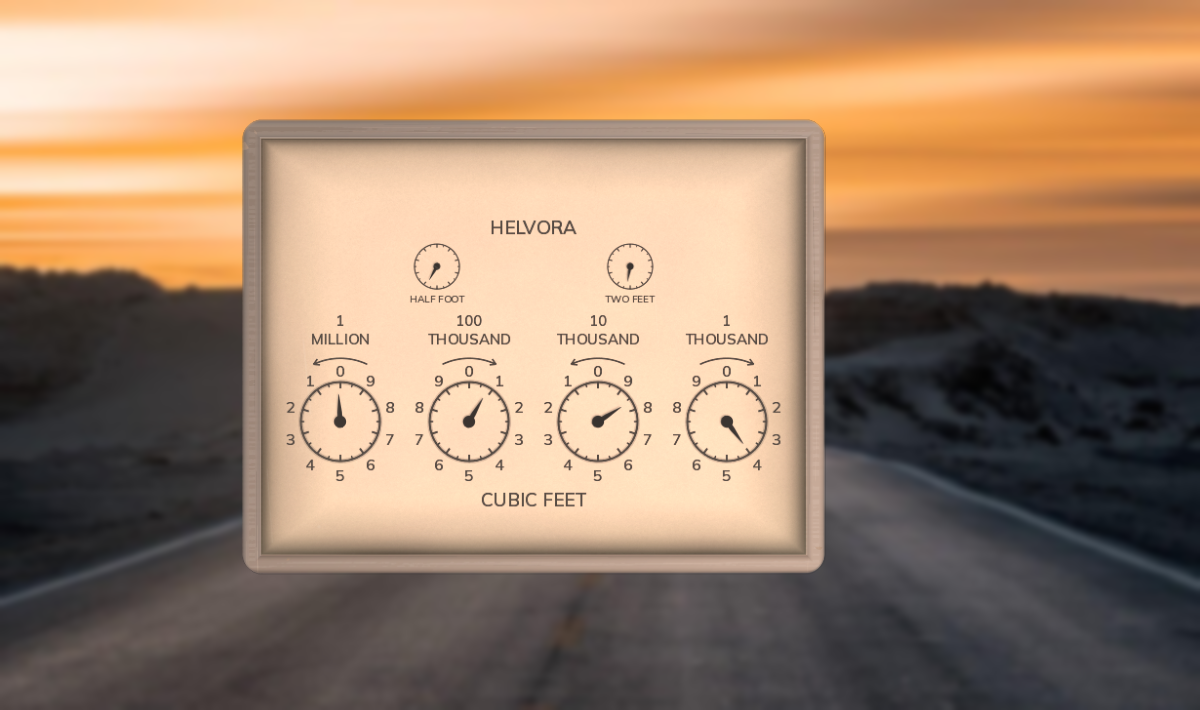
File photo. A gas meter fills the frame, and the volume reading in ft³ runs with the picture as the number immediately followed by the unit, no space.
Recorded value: 8400ft³
